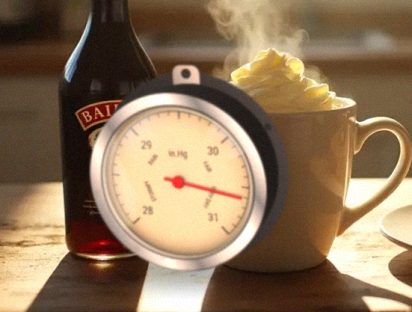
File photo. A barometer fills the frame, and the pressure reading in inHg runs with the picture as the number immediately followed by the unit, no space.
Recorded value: 30.6inHg
